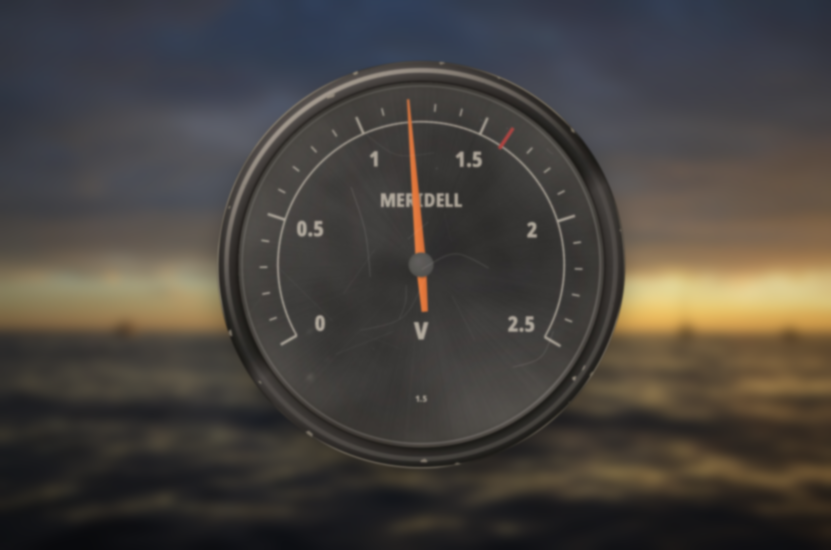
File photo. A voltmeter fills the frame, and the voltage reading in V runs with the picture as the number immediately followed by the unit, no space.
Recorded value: 1.2V
